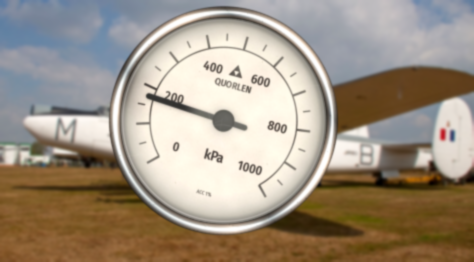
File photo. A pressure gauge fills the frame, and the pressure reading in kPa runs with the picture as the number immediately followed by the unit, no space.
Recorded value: 175kPa
